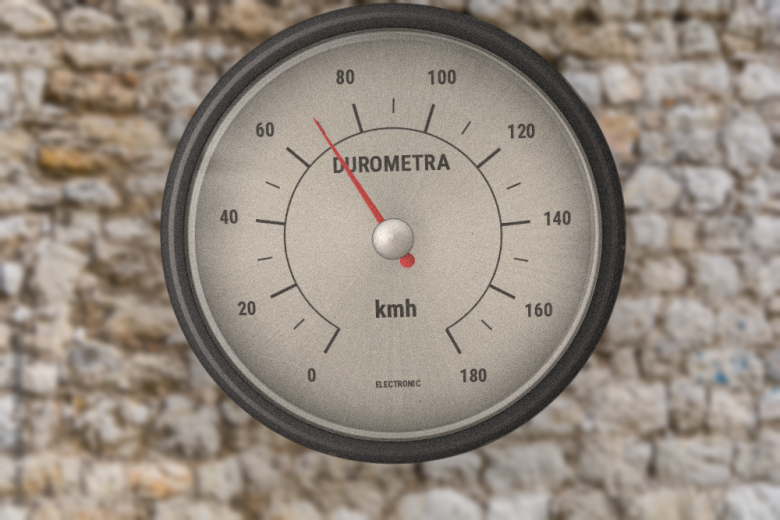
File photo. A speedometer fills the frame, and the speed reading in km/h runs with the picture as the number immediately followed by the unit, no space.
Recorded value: 70km/h
